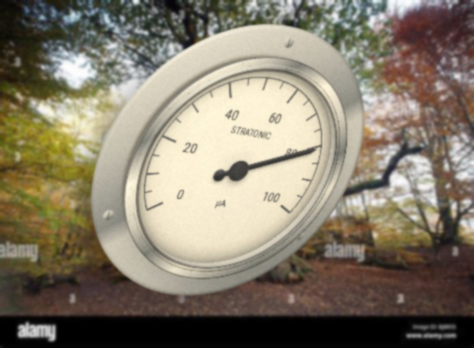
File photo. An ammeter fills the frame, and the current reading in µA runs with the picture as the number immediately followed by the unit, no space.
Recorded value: 80µA
